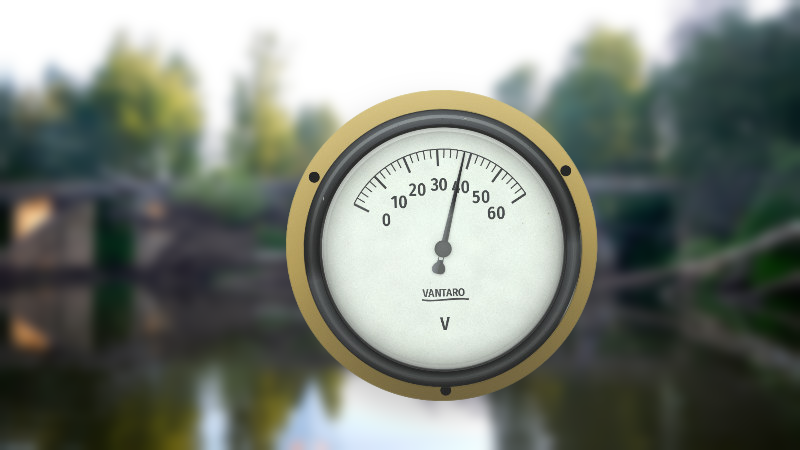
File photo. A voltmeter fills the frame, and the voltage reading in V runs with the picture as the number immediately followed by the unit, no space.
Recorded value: 38V
